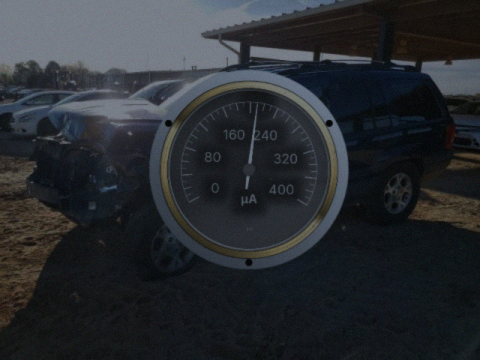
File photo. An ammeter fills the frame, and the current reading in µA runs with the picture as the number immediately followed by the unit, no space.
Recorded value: 210µA
